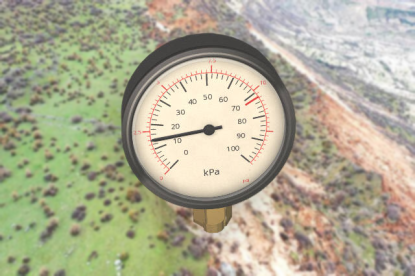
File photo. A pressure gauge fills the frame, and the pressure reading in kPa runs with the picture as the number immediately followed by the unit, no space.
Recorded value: 14kPa
